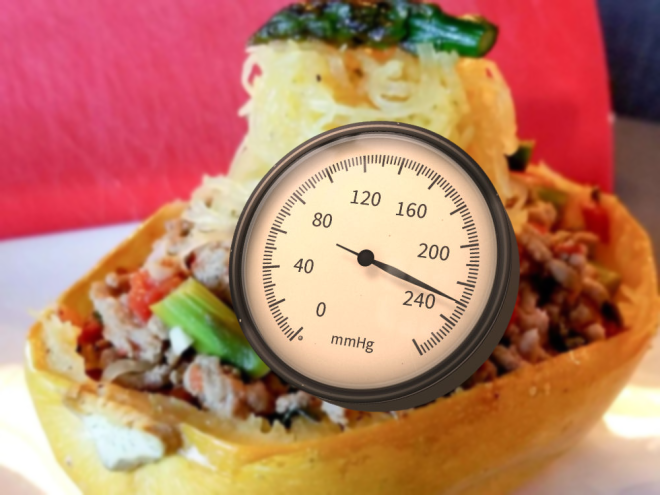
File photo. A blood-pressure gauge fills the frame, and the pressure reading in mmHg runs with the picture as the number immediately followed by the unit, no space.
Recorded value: 230mmHg
